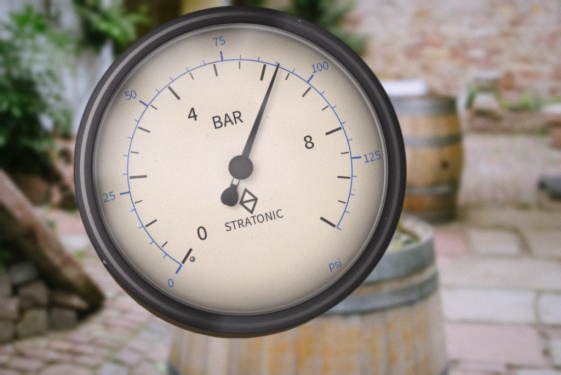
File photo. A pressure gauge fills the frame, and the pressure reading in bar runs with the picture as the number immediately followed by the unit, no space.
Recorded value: 6.25bar
